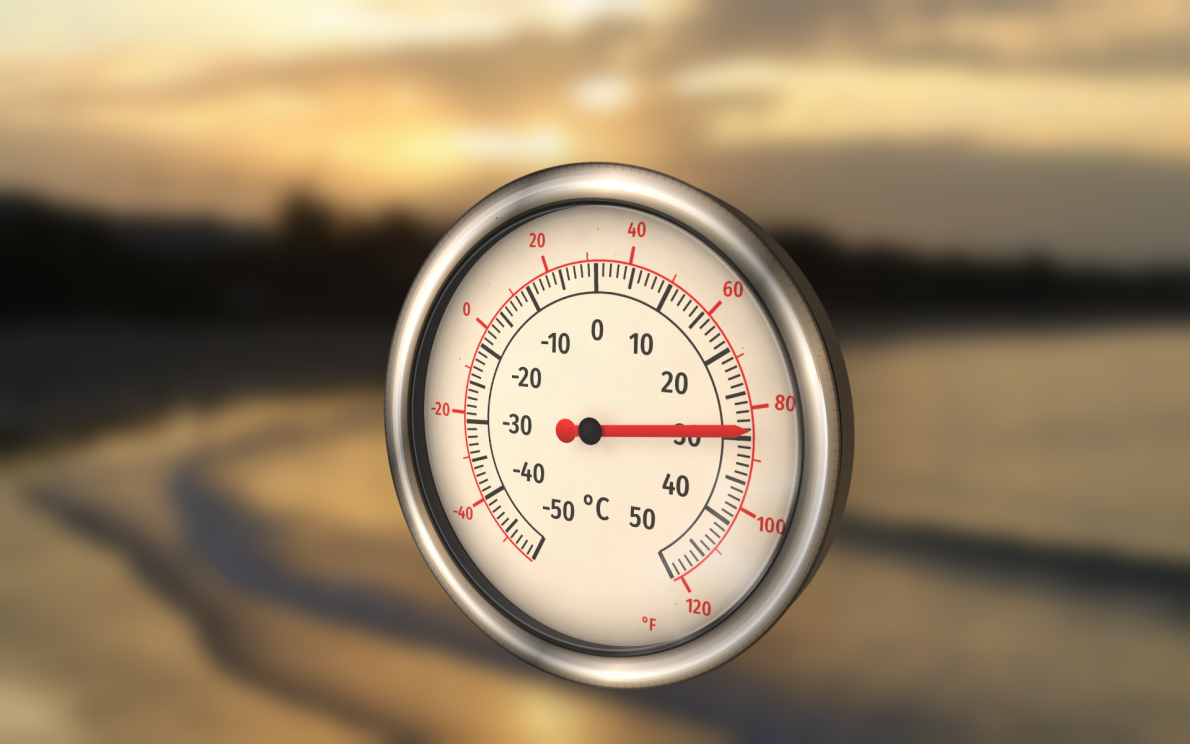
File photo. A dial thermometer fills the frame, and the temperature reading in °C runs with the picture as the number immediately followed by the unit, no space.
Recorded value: 29°C
